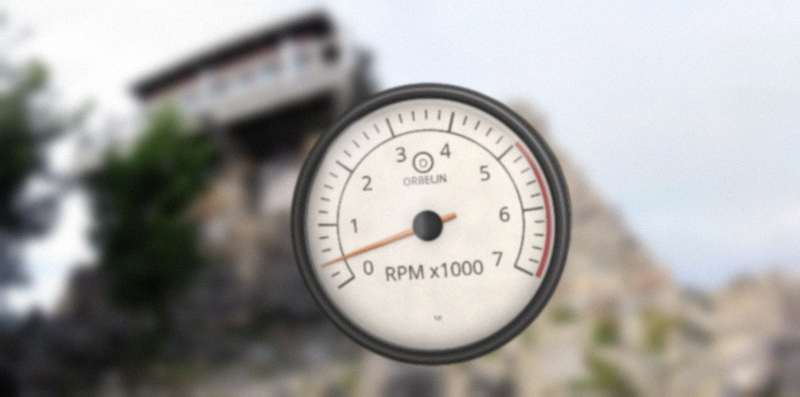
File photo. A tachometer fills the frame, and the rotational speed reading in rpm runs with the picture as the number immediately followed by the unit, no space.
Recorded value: 400rpm
